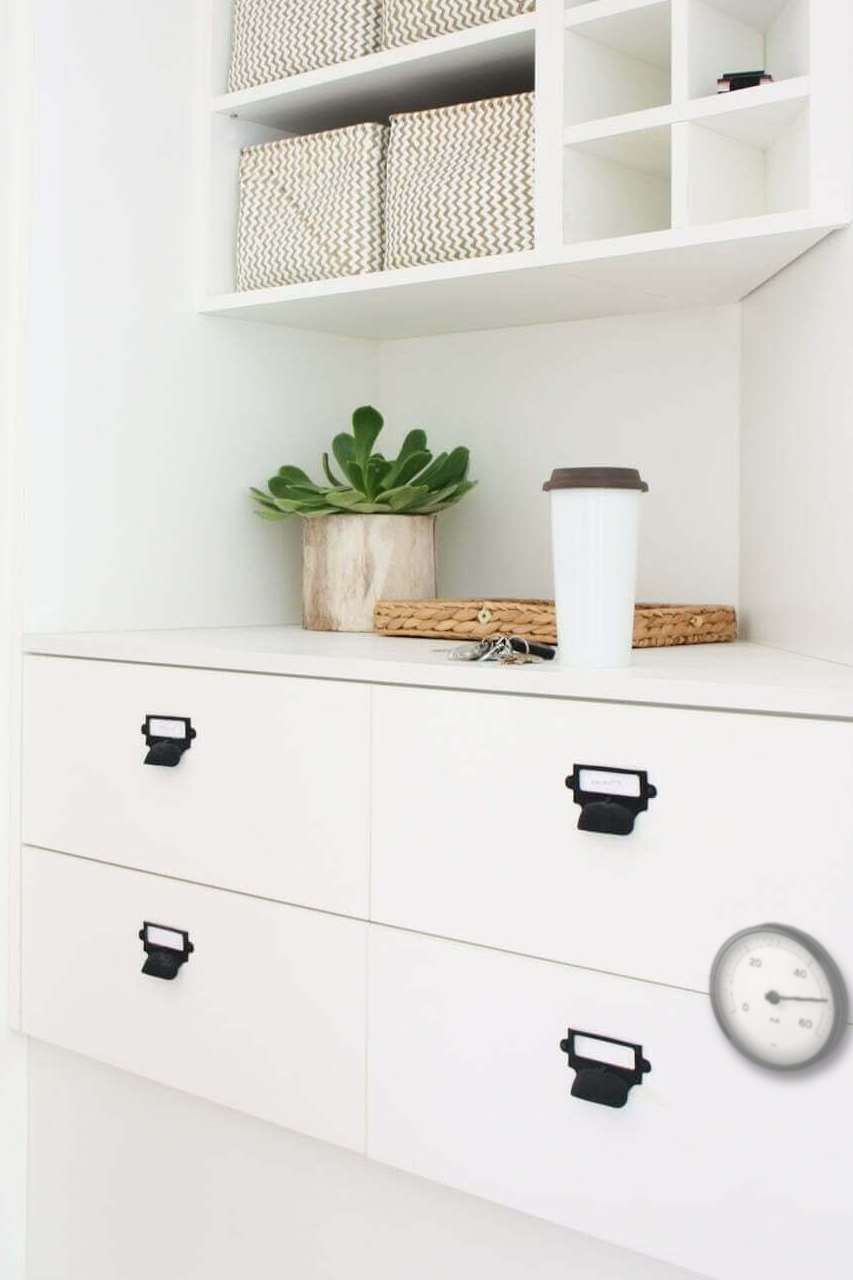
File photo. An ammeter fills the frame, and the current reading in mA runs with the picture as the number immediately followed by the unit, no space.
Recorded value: 50mA
